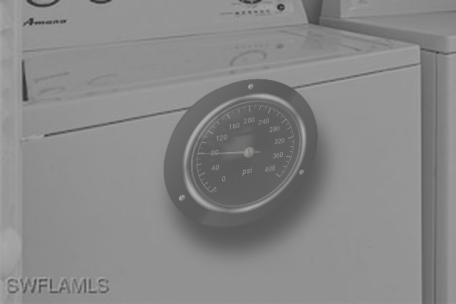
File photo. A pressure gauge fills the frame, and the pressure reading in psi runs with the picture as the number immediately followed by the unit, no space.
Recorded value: 80psi
